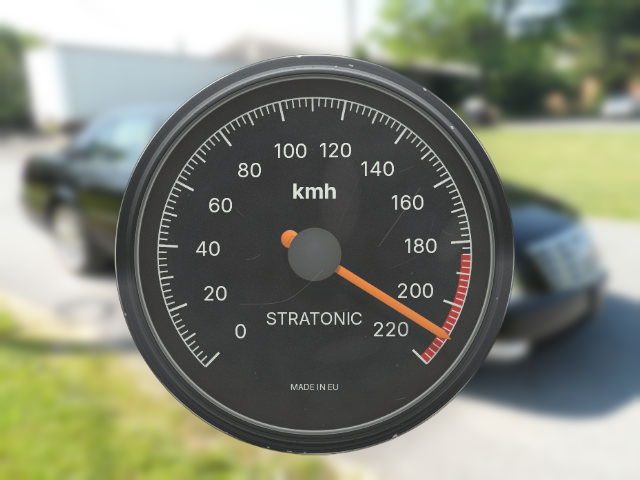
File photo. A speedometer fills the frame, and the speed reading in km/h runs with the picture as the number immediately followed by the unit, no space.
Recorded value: 210km/h
